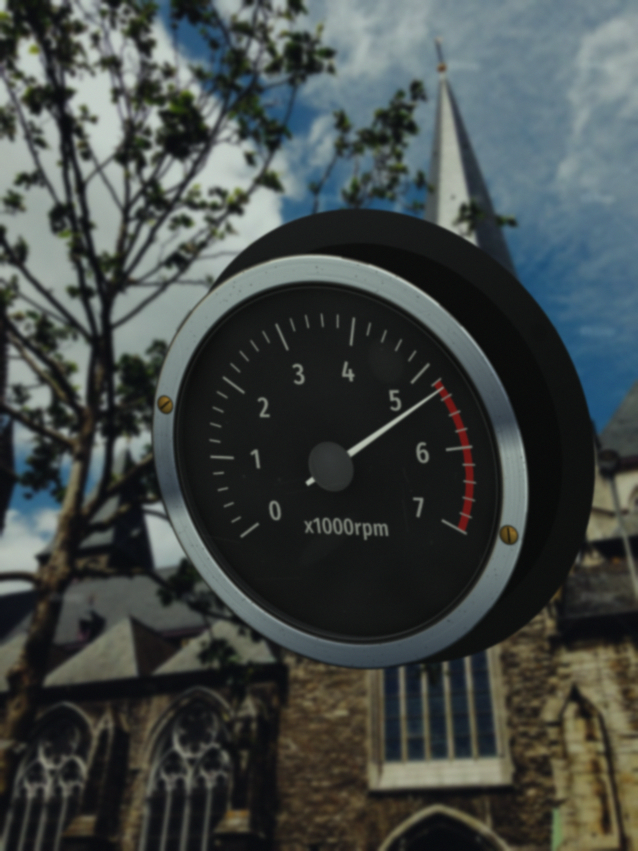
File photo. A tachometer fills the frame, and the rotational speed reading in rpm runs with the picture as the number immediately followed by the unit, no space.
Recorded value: 5300rpm
